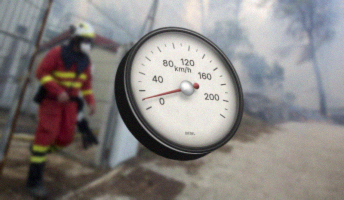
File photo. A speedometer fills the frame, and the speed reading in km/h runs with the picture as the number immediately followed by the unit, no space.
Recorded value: 10km/h
